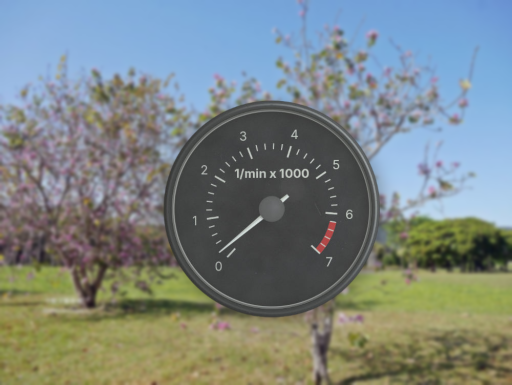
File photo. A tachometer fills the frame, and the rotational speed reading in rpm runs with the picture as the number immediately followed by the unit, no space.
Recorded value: 200rpm
